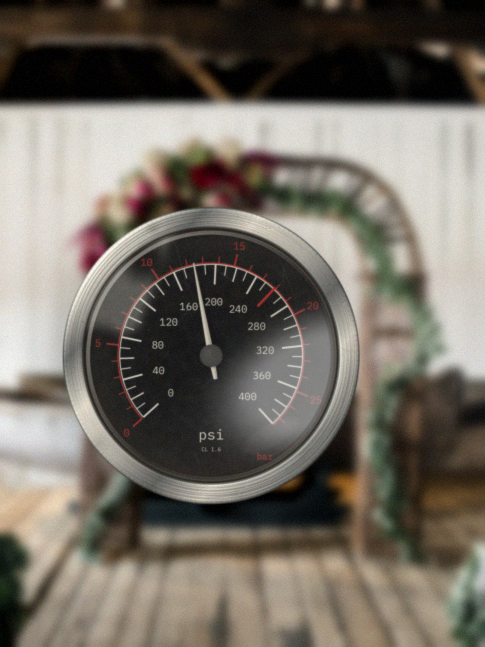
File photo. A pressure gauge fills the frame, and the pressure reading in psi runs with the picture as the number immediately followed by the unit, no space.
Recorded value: 180psi
